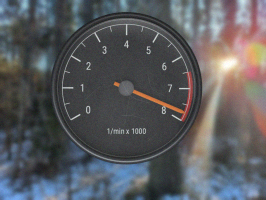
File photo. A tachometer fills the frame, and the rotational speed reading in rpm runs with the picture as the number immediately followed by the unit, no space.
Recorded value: 7750rpm
